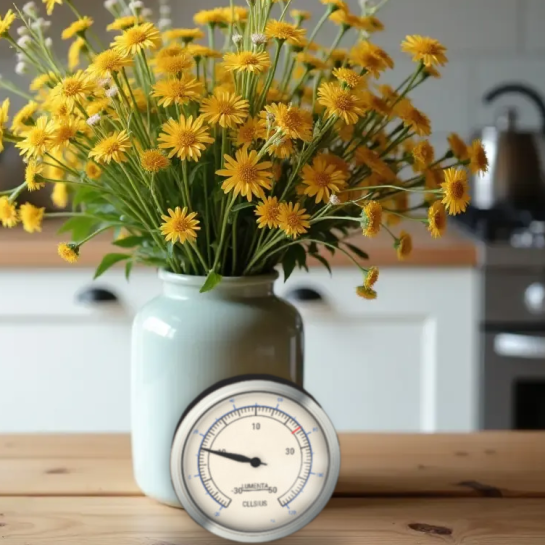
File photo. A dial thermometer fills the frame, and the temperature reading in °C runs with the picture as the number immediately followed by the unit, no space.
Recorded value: -10°C
